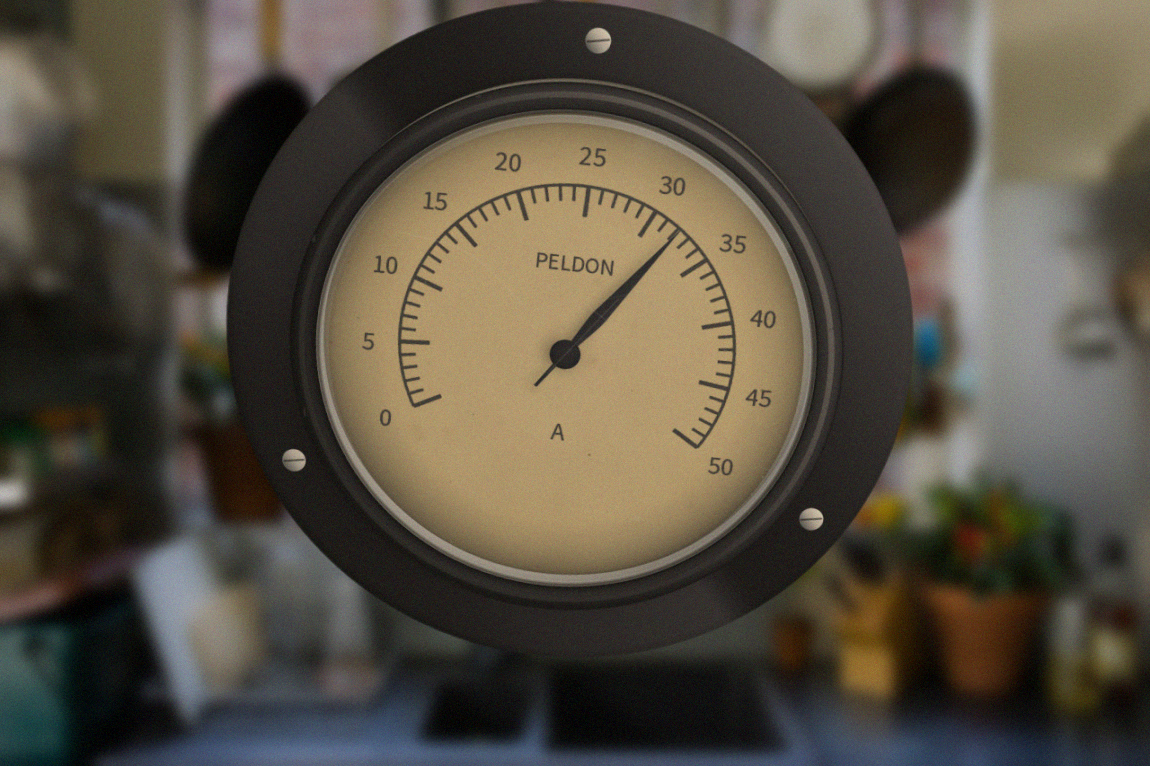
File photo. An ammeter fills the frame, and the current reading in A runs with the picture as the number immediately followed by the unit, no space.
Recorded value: 32A
